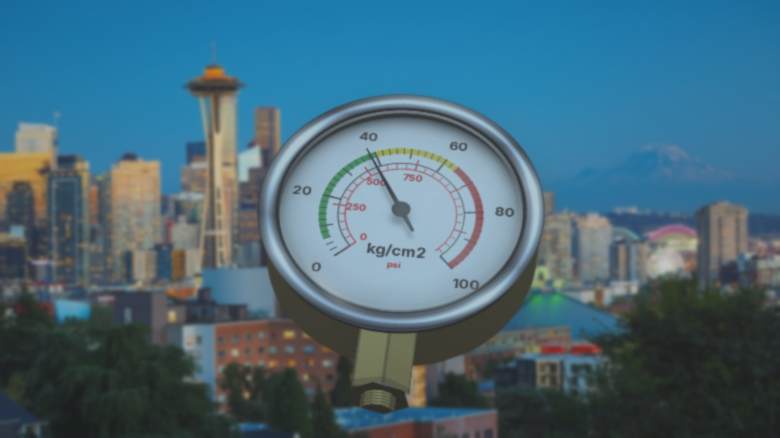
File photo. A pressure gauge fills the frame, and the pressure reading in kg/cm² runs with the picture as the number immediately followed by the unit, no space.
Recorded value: 38kg/cm²
